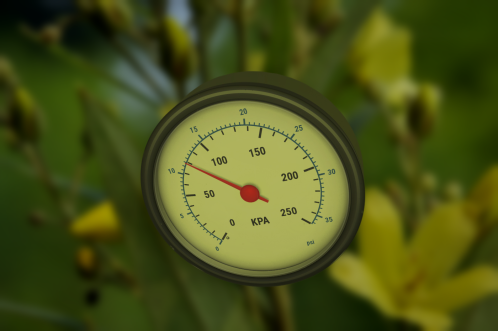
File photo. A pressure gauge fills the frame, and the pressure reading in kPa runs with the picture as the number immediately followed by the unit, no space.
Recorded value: 80kPa
